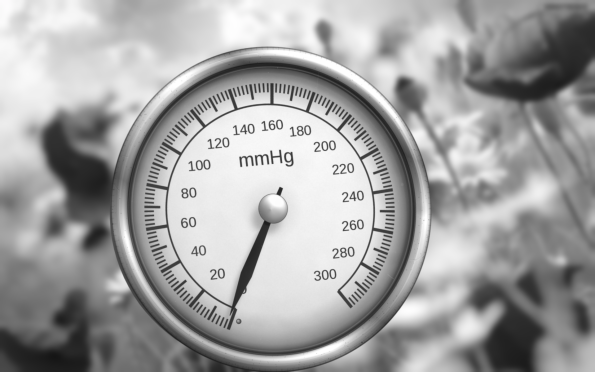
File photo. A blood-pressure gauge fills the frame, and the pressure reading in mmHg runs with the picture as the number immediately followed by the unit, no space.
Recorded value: 2mmHg
